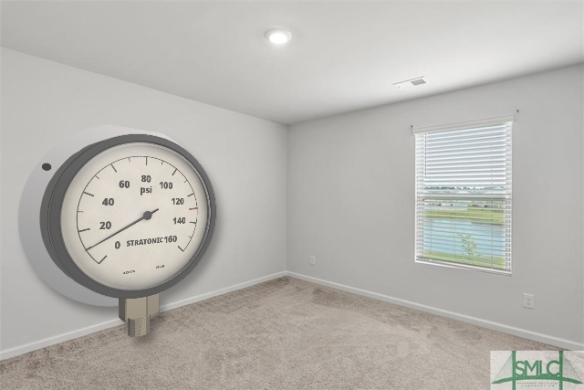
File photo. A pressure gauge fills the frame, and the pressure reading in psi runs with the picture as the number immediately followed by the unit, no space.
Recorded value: 10psi
